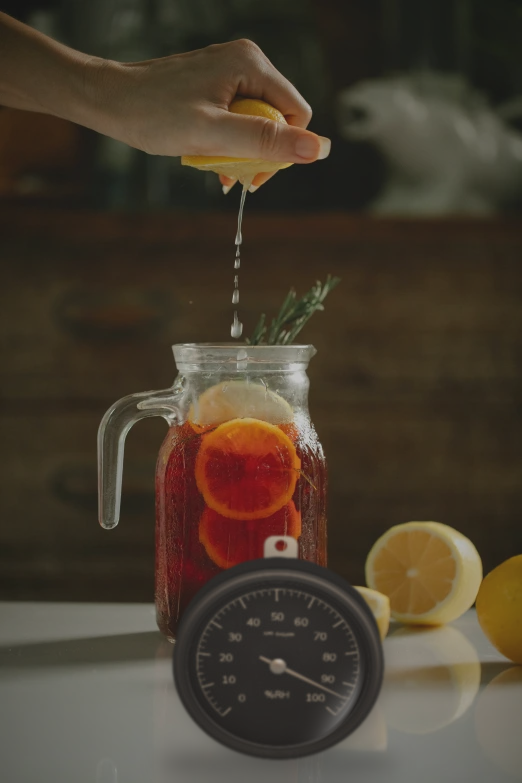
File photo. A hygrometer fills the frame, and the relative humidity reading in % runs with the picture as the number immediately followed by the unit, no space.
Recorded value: 94%
